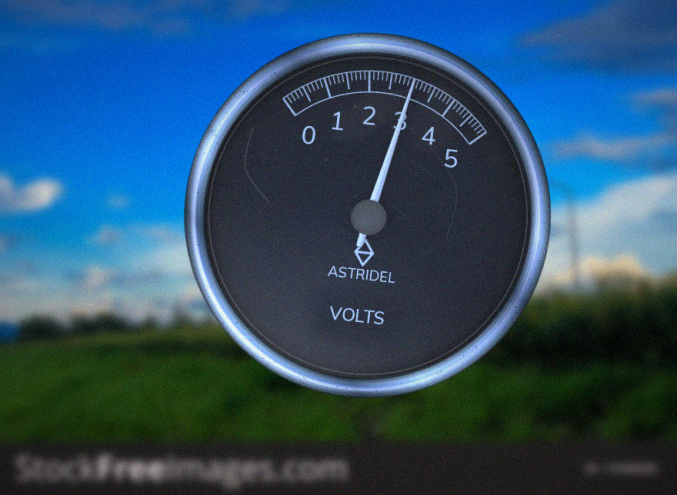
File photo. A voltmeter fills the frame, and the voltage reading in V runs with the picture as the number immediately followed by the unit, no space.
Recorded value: 3V
